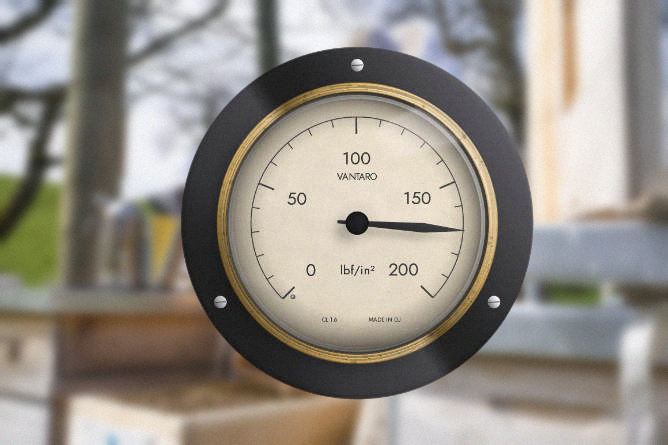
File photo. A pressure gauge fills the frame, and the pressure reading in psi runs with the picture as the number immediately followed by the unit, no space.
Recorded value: 170psi
